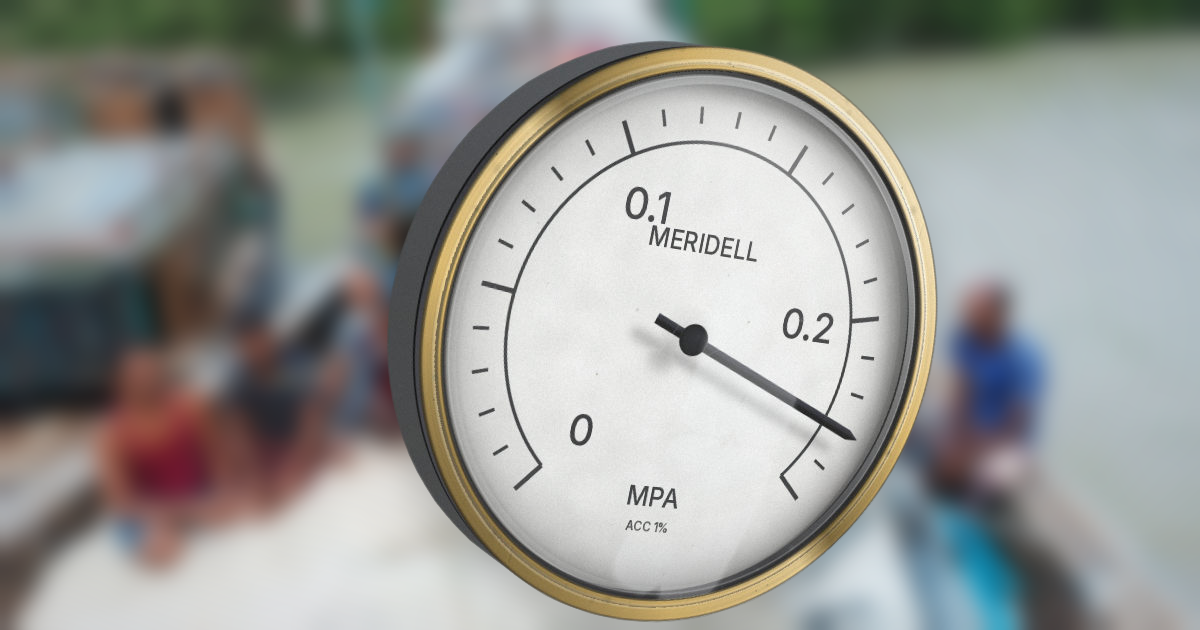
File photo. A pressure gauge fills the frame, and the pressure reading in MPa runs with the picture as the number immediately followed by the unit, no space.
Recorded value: 0.23MPa
